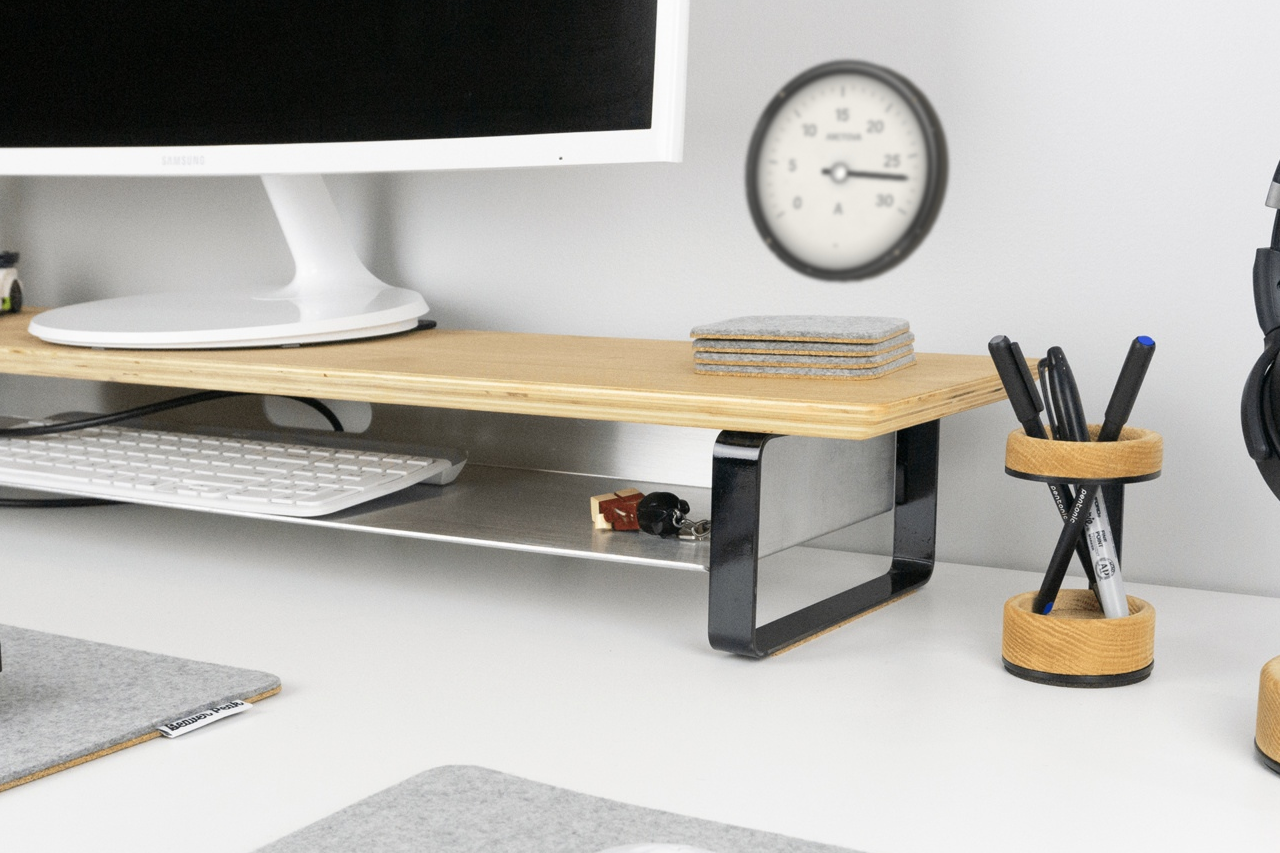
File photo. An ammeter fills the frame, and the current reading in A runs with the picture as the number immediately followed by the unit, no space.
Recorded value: 27A
